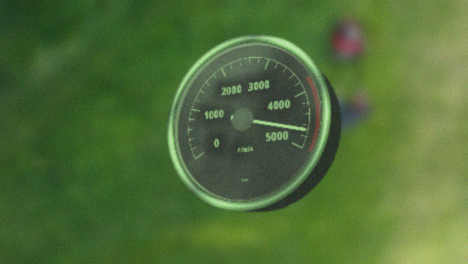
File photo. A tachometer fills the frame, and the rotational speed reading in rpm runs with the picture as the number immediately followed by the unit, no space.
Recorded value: 4700rpm
